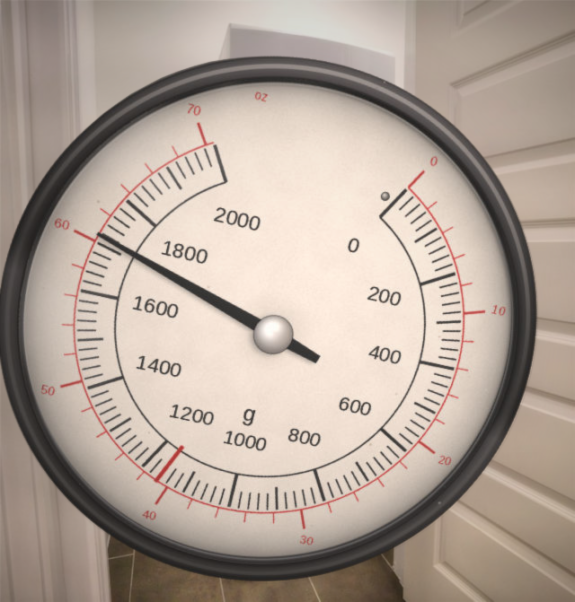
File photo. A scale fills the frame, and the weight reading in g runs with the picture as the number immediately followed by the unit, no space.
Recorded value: 1720g
